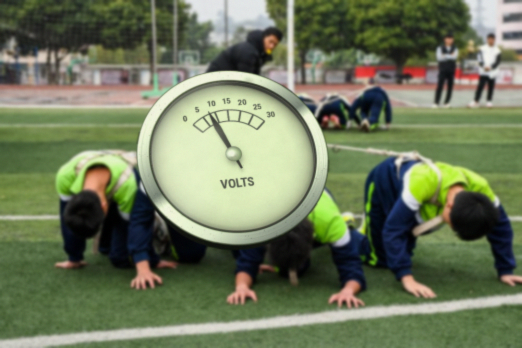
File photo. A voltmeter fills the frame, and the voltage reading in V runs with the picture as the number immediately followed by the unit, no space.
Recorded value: 7.5V
